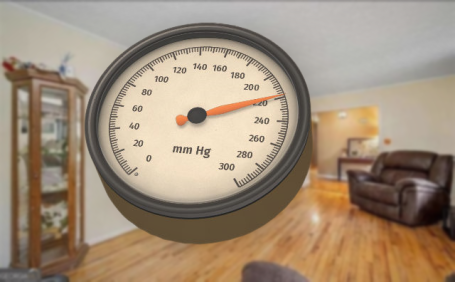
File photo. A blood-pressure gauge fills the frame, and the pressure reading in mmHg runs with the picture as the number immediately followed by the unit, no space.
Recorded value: 220mmHg
